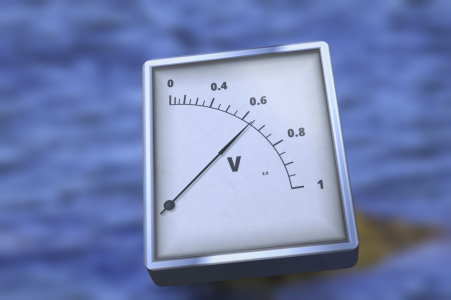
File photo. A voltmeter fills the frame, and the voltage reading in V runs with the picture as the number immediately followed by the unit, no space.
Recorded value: 0.65V
